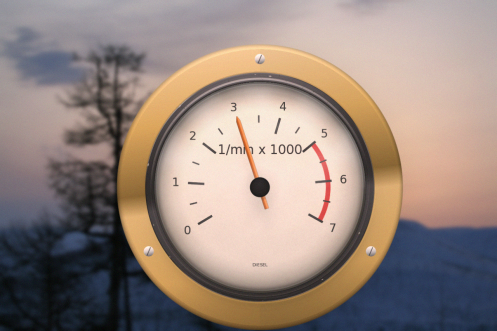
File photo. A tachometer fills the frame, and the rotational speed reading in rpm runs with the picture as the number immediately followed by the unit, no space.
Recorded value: 3000rpm
